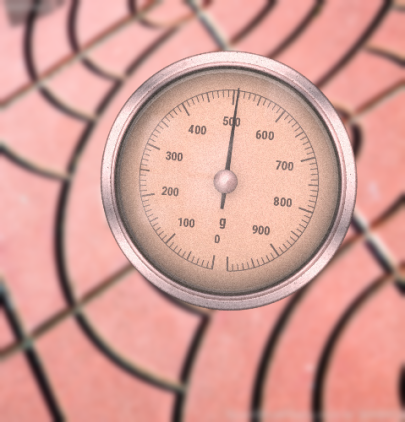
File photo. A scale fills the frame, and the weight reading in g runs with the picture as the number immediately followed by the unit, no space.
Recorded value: 510g
